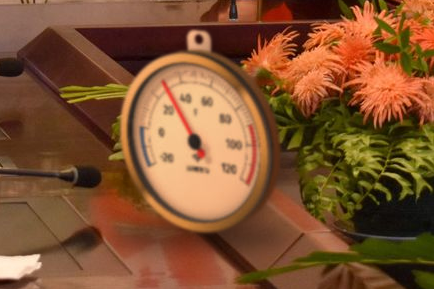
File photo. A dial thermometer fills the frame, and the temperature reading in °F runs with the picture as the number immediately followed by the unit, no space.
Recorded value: 30°F
